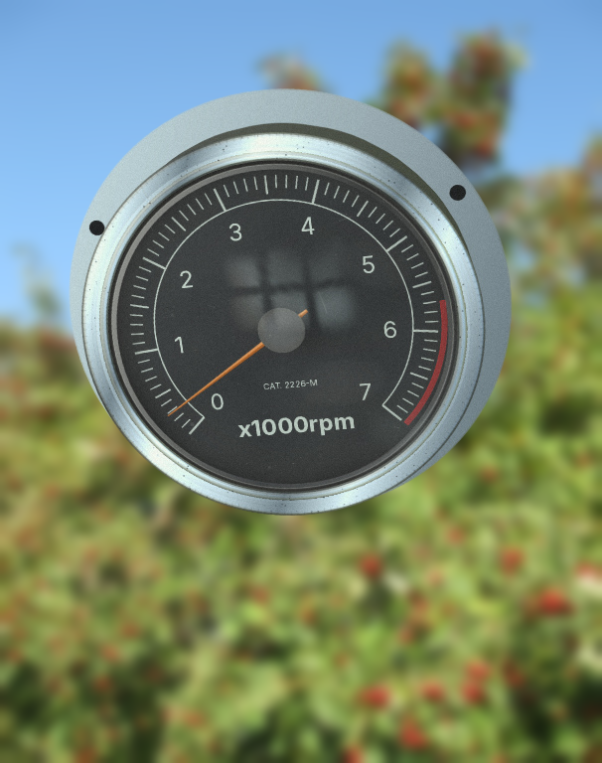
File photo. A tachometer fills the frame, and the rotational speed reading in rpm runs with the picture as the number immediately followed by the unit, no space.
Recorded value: 300rpm
